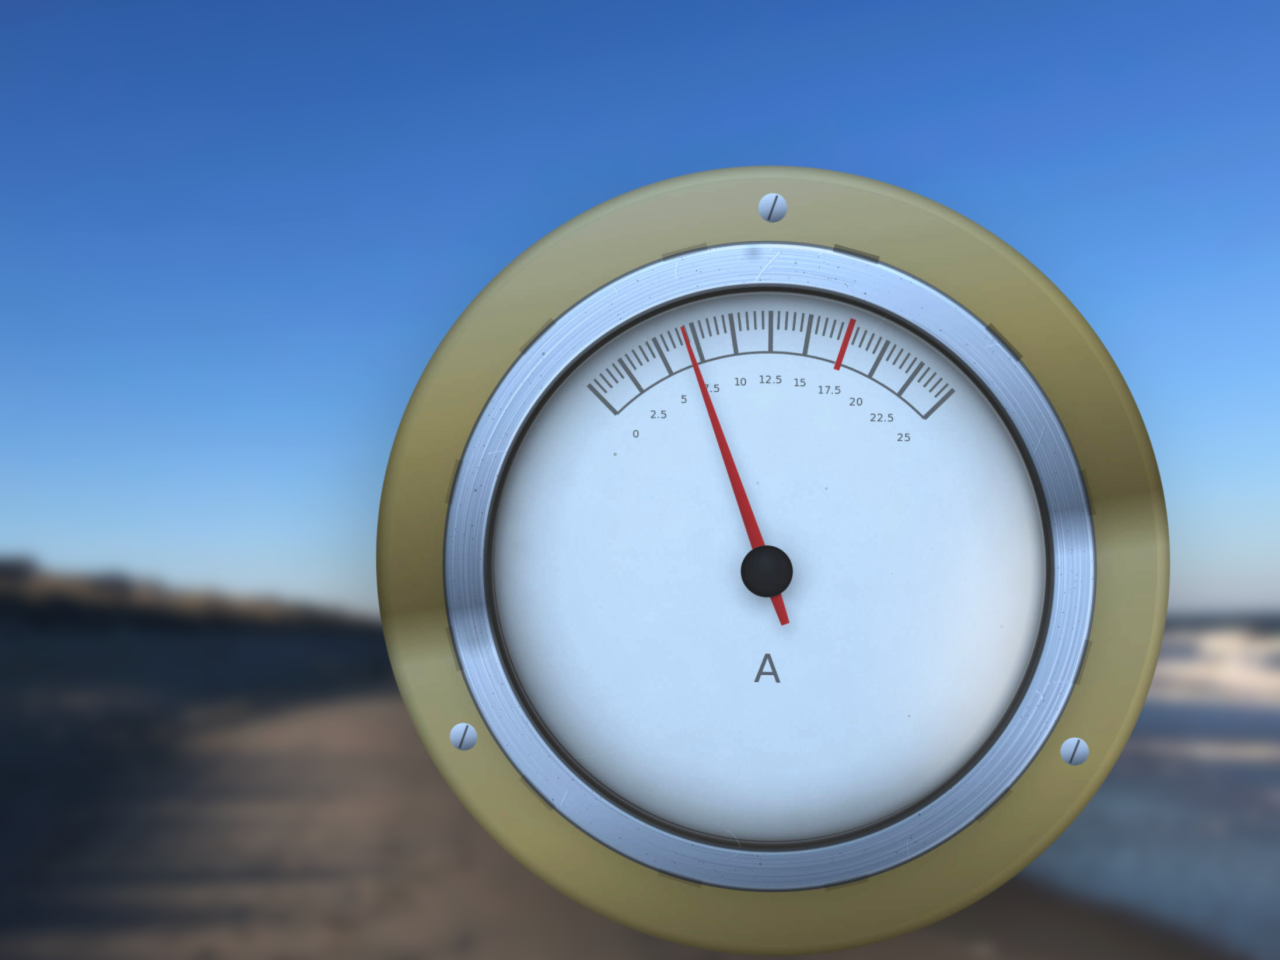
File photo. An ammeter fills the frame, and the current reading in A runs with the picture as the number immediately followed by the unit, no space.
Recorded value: 7A
